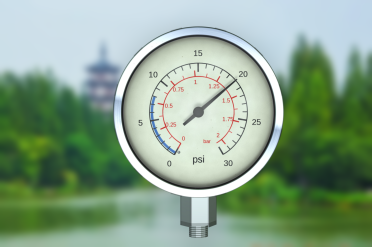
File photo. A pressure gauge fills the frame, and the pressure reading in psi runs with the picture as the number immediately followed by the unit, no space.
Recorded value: 20psi
